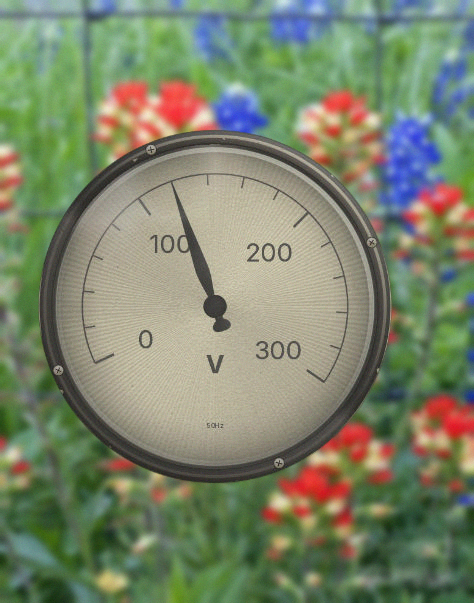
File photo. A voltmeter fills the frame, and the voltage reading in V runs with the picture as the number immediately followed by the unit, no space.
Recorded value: 120V
